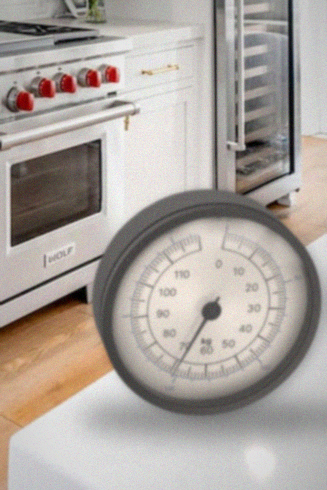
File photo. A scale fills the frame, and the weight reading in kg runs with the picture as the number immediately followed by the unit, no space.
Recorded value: 70kg
